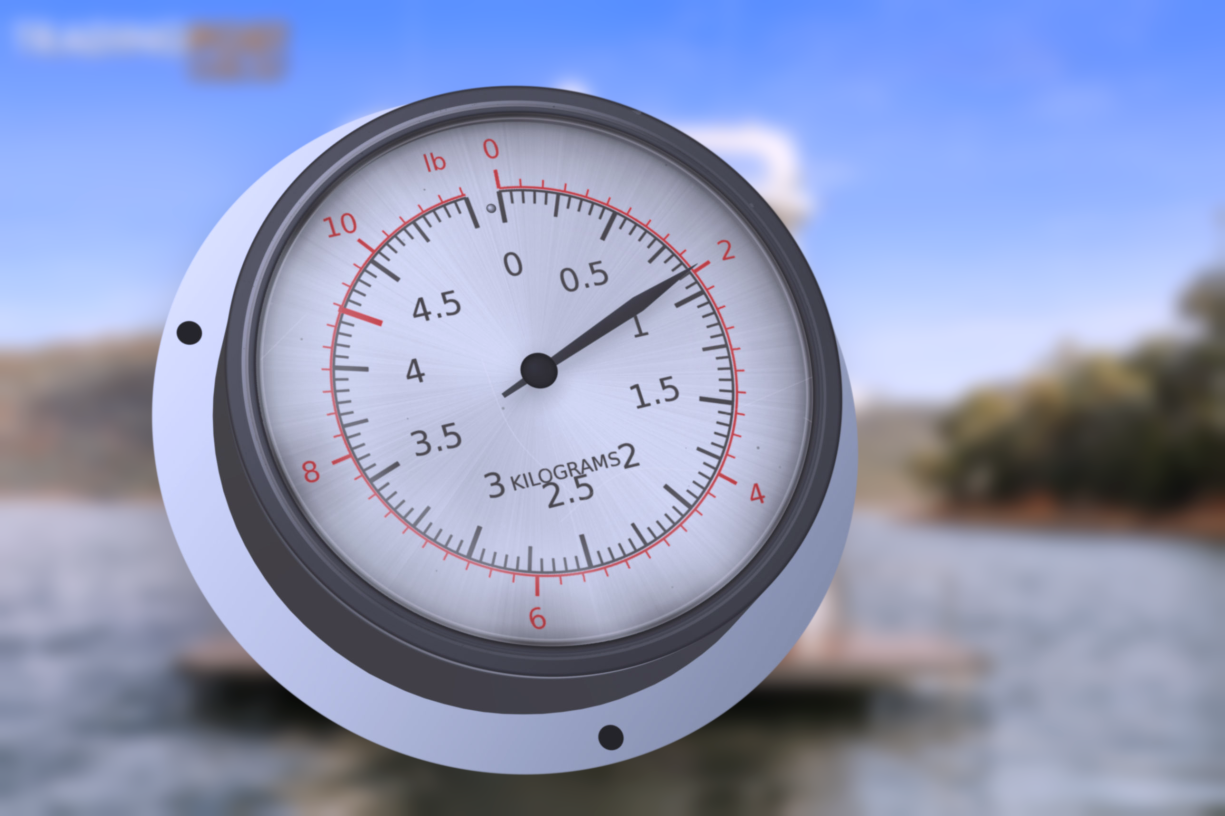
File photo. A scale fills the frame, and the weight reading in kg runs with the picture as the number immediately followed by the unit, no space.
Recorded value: 0.9kg
